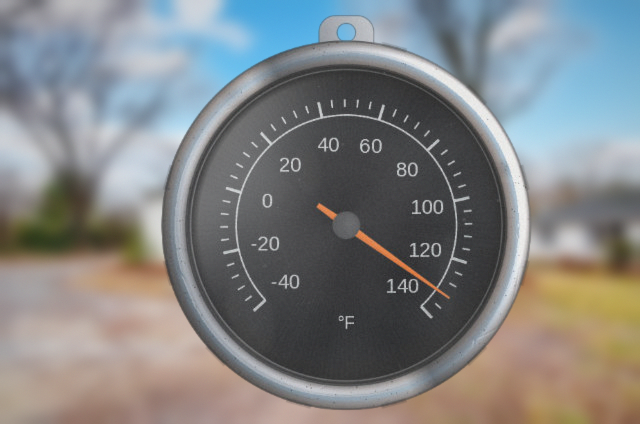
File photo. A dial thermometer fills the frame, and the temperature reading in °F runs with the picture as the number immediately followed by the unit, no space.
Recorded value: 132°F
